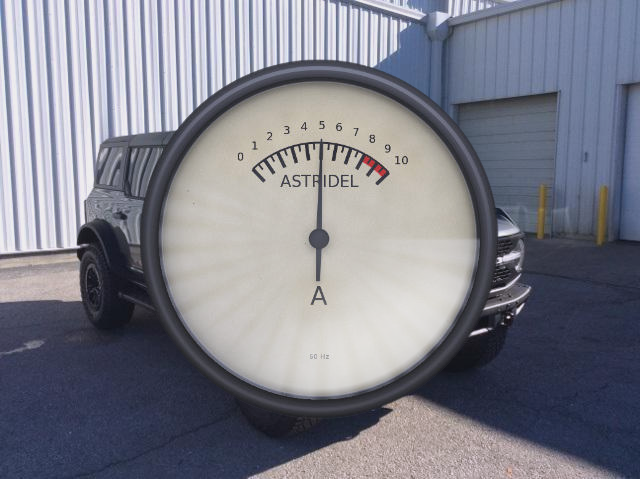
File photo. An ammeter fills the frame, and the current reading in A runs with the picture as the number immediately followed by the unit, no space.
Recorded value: 5A
